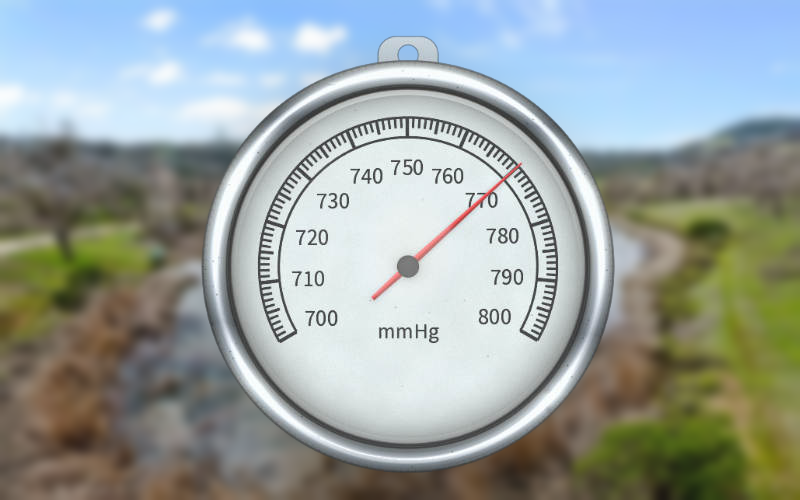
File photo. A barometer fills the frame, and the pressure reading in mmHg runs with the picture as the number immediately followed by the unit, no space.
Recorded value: 770mmHg
